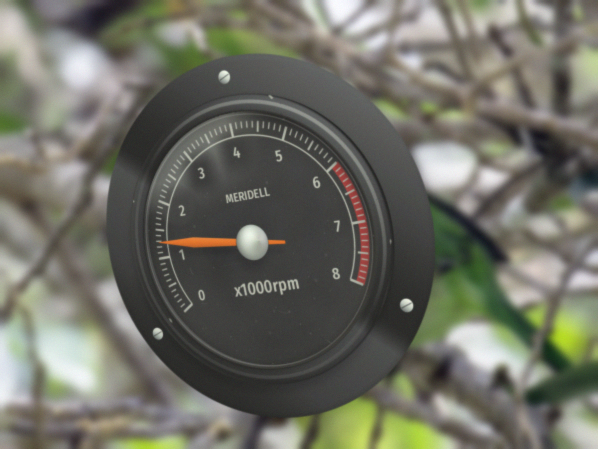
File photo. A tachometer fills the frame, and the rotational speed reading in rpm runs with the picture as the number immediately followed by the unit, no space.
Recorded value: 1300rpm
